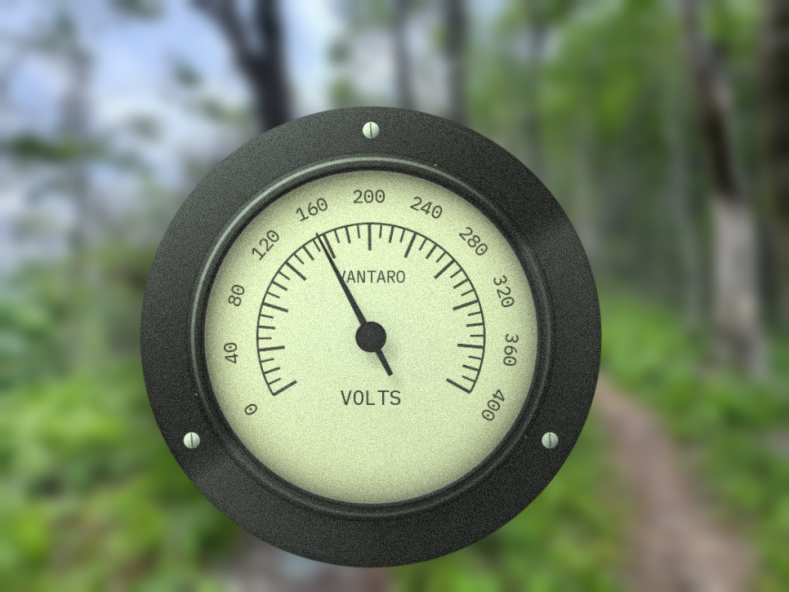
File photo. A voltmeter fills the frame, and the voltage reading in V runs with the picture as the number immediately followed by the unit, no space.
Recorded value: 155V
